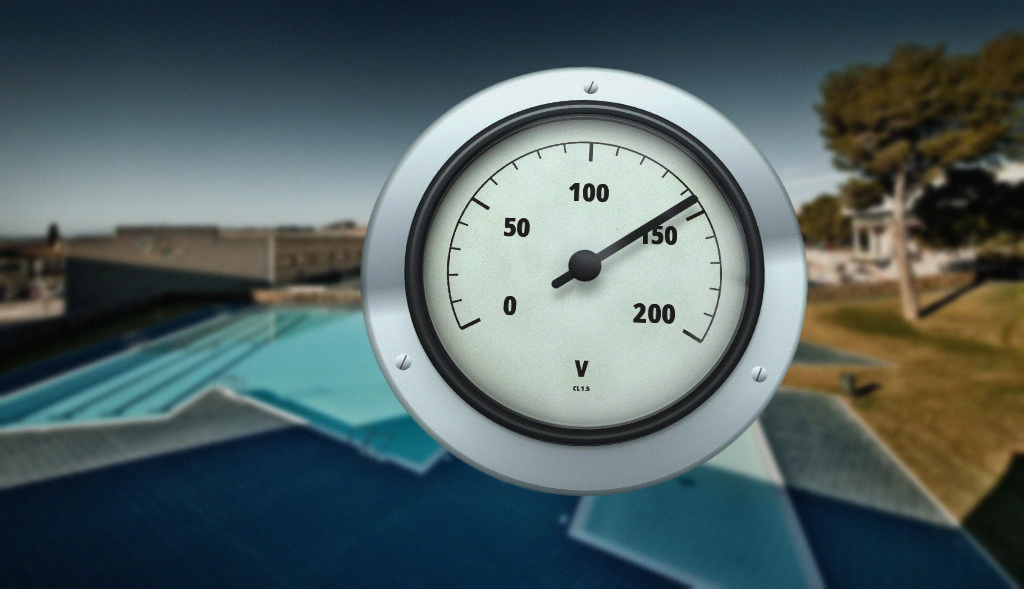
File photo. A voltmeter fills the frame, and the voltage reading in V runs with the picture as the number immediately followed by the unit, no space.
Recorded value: 145V
